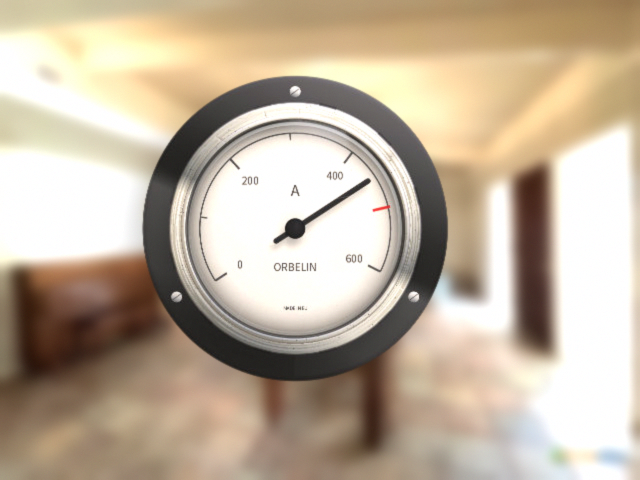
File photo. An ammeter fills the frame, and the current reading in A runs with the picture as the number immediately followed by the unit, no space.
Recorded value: 450A
